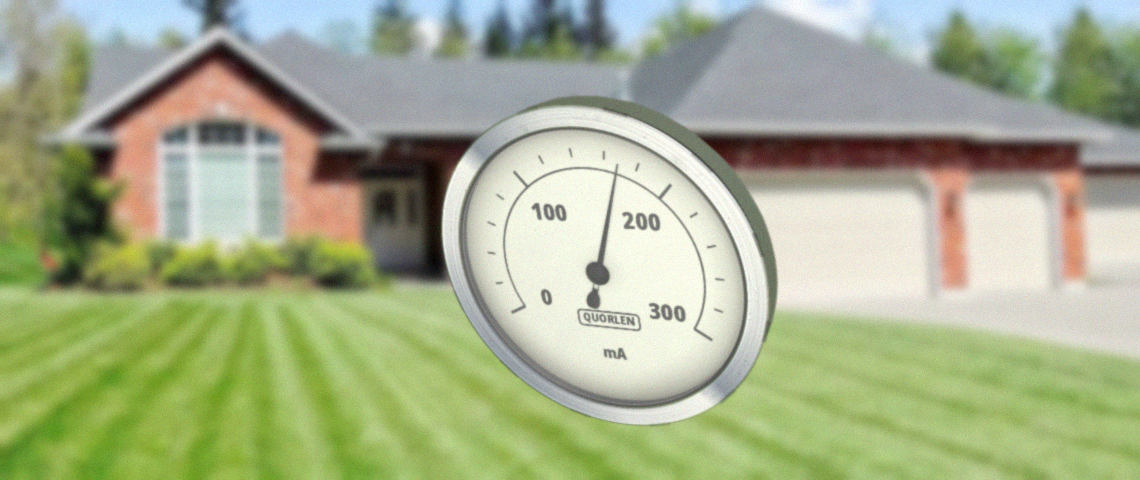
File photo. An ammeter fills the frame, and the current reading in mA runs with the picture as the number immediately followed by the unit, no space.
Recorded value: 170mA
